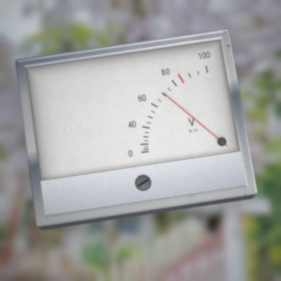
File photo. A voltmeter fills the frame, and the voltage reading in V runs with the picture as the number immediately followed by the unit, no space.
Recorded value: 70V
